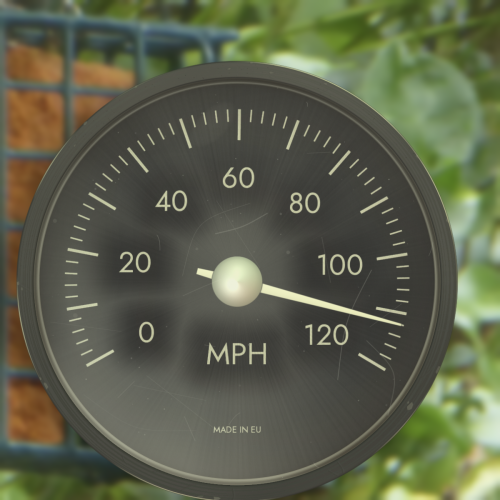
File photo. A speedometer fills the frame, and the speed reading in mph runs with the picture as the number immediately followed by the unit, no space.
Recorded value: 112mph
